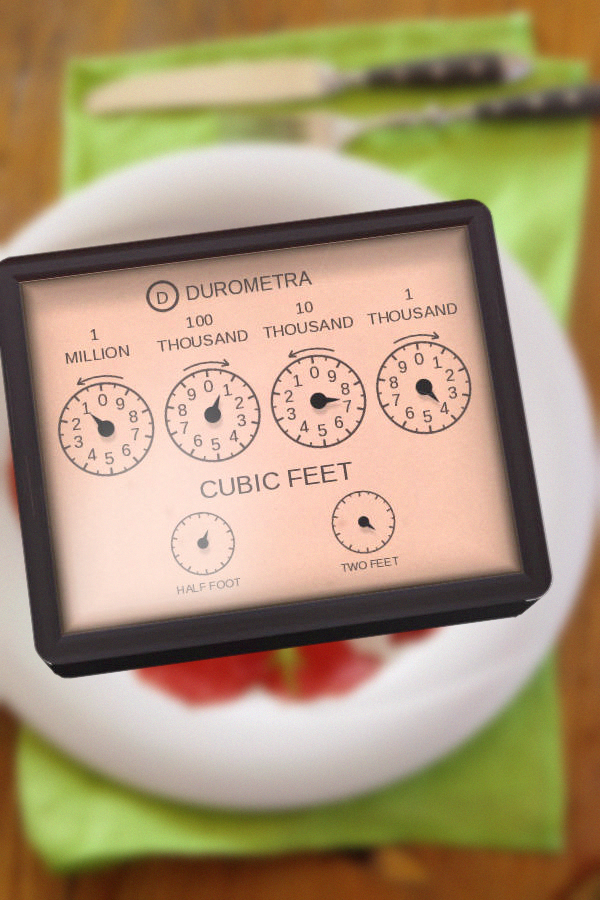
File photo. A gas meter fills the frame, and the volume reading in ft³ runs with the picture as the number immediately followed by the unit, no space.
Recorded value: 107400ft³
